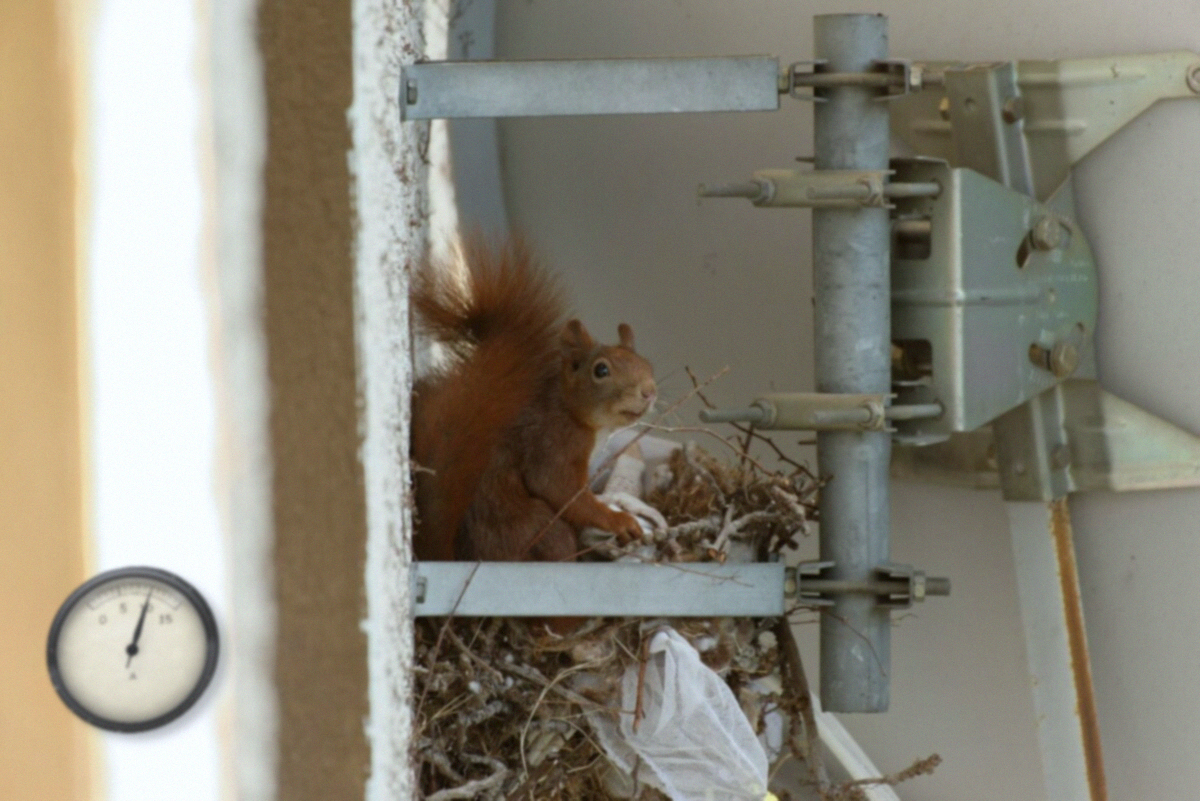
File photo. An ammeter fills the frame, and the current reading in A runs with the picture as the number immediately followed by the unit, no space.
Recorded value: 10A
